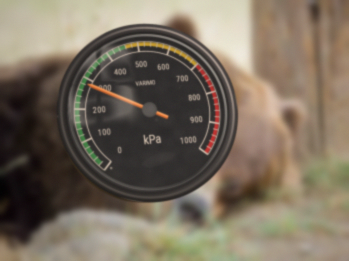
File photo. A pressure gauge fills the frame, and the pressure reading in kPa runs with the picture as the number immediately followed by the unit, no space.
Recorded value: 280kPa
